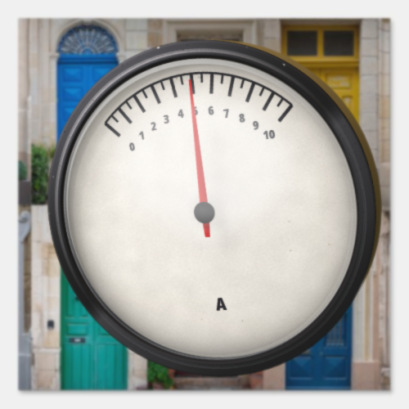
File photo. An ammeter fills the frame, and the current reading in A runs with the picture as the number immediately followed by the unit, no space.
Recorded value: 5A
